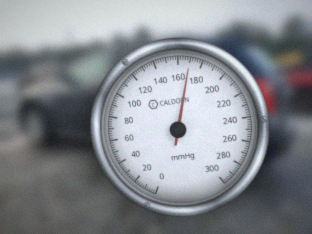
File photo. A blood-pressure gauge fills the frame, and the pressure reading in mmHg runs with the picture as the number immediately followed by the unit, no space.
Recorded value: 170mmHg
